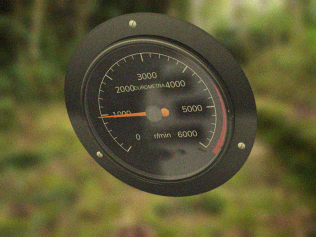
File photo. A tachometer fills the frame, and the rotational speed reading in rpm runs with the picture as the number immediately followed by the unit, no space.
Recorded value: 1000rpm
